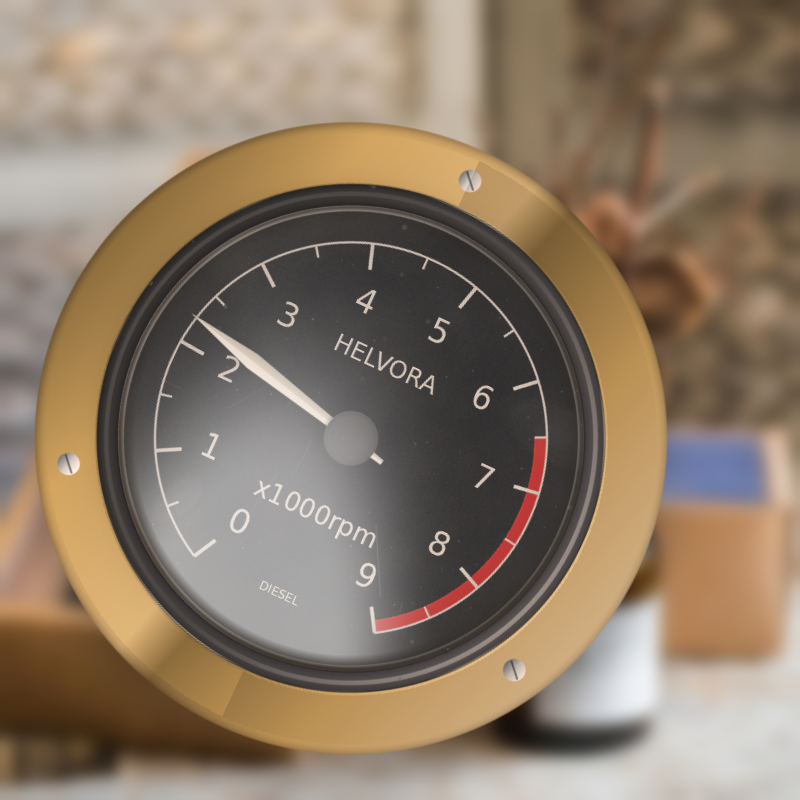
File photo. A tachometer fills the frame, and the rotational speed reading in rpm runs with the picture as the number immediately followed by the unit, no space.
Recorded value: 2250rpm
